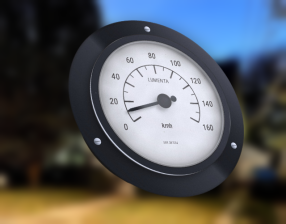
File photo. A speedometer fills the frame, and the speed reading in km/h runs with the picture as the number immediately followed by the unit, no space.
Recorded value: 10km/h
